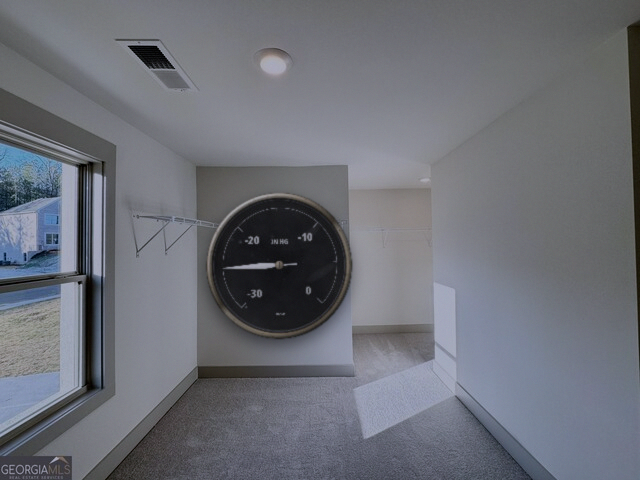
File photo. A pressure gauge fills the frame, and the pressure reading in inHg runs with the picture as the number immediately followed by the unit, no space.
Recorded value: -25inHg
